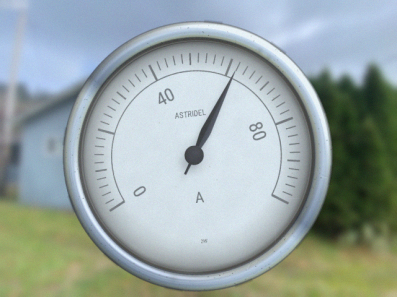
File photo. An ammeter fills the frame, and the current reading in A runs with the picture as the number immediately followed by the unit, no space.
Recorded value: 62A
